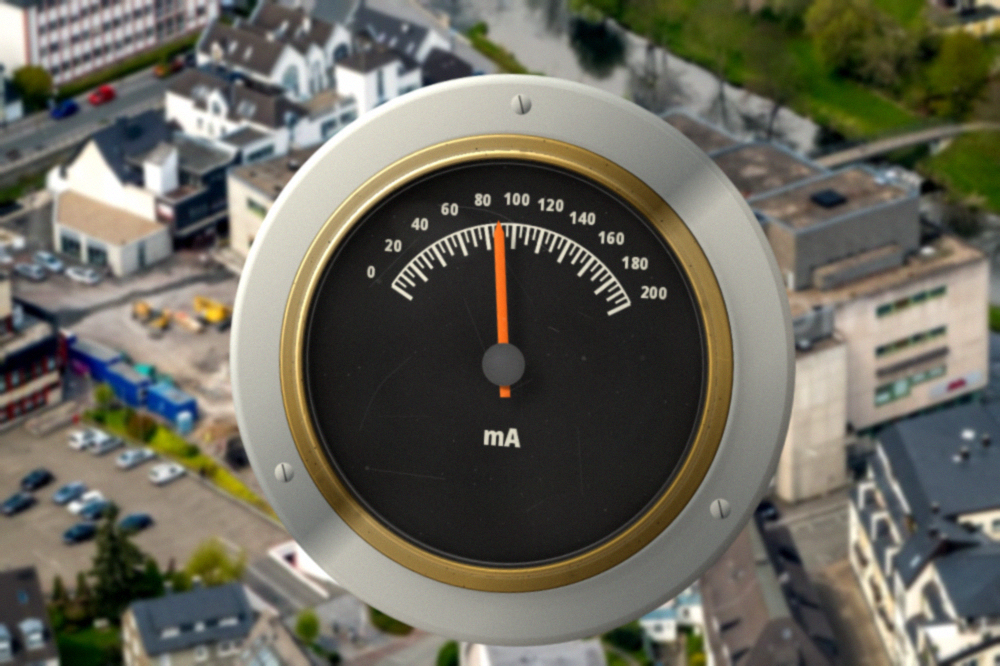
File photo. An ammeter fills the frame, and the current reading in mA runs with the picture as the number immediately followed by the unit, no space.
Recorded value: 90mA
